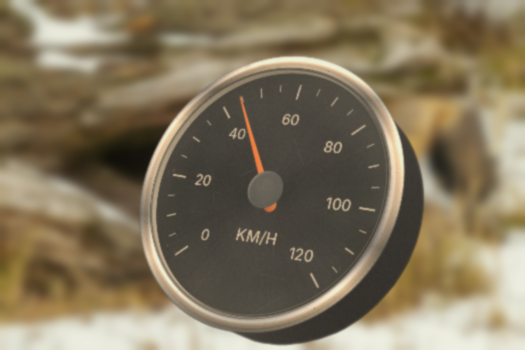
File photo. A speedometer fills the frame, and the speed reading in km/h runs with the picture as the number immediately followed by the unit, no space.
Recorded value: 45km/h
